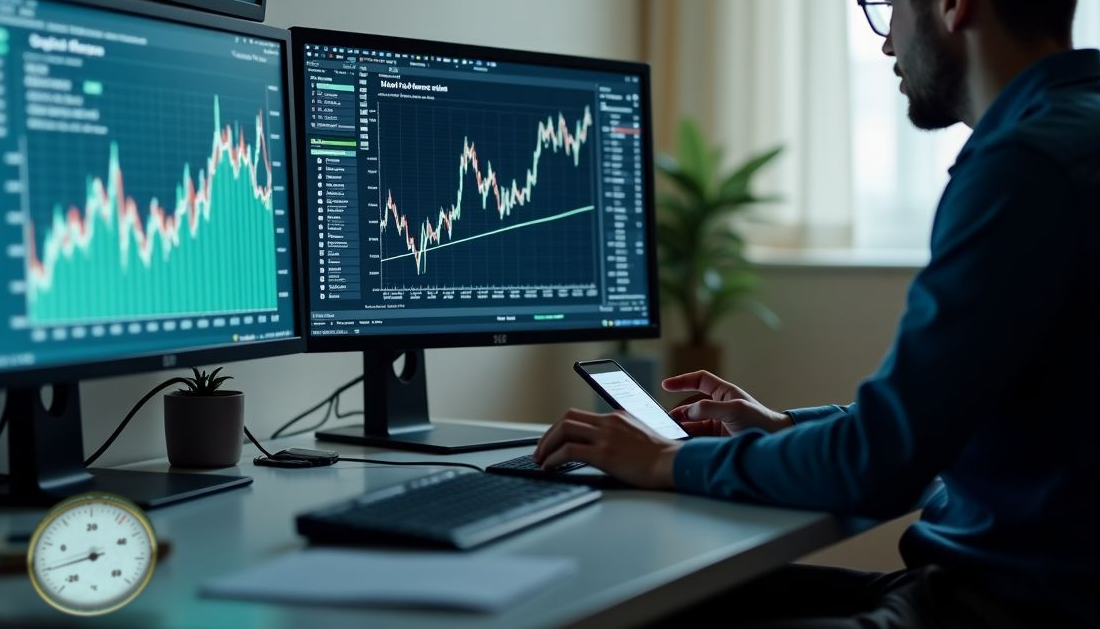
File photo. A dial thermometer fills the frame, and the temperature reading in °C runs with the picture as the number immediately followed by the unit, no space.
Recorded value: -10°C
